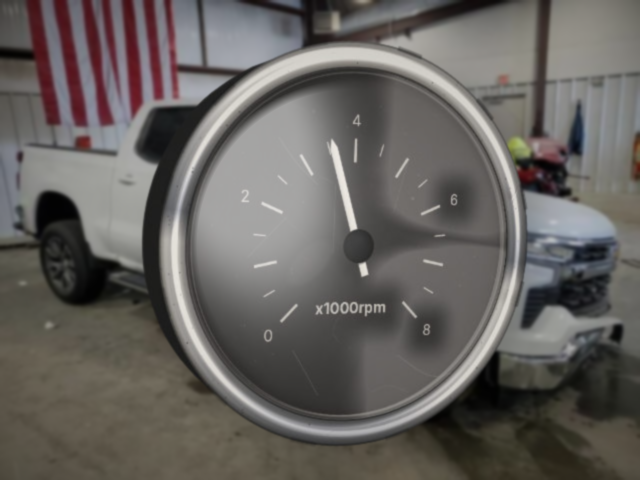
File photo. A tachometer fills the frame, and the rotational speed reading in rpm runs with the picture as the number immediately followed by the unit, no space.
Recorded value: 3500rpm
